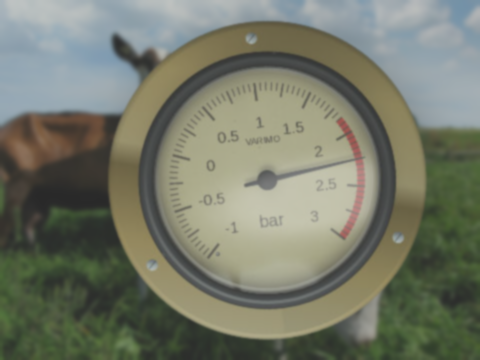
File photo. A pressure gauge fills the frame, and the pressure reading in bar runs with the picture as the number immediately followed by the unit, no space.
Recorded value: 2.25bar
